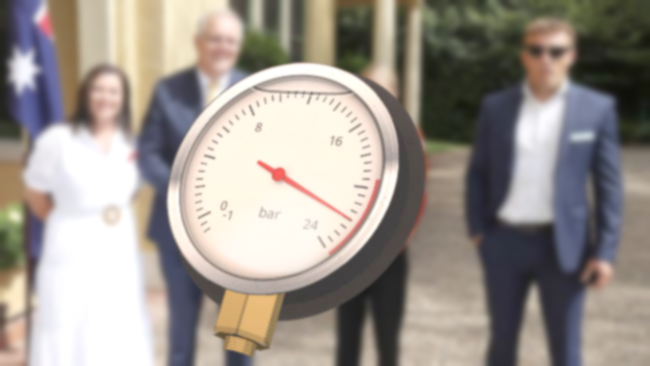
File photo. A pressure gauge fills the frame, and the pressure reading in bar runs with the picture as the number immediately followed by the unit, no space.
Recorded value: 22bar
